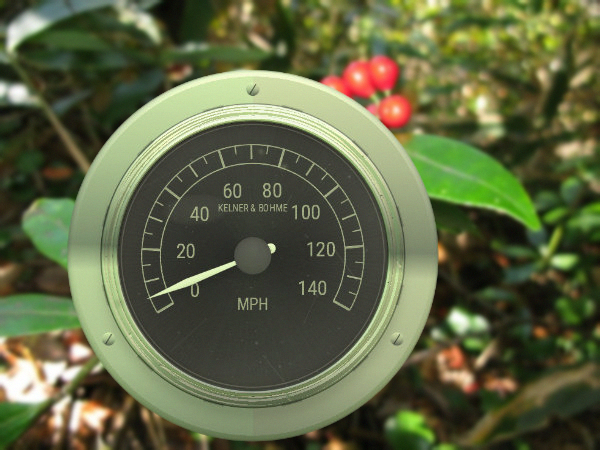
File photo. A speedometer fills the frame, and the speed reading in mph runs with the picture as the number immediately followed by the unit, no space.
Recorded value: 5mph
